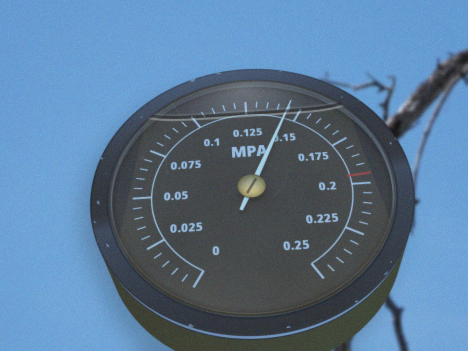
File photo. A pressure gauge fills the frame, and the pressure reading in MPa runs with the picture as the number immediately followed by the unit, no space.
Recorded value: 0.145MPa
